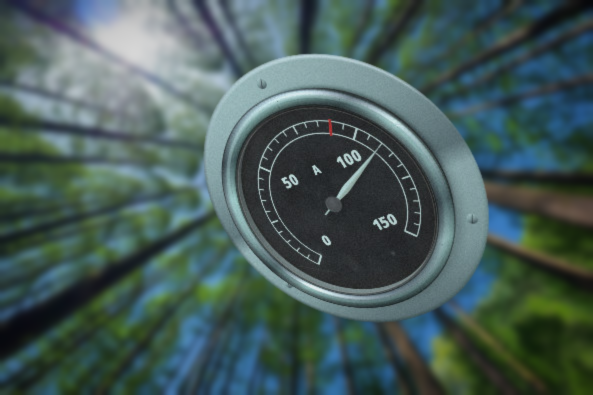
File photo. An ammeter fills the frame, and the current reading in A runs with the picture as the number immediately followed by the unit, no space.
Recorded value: 110A
